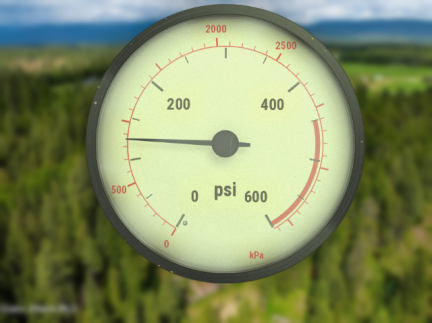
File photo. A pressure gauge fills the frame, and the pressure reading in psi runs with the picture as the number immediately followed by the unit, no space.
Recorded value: 125psi
